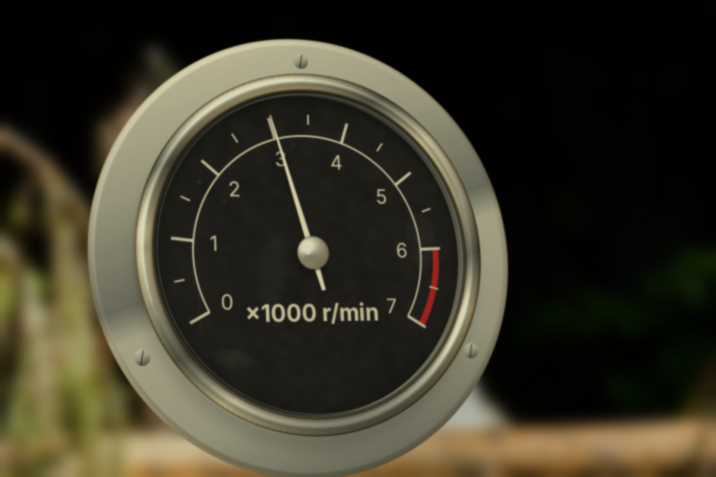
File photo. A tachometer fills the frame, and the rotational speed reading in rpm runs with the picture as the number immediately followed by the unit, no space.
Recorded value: 3000rpm
